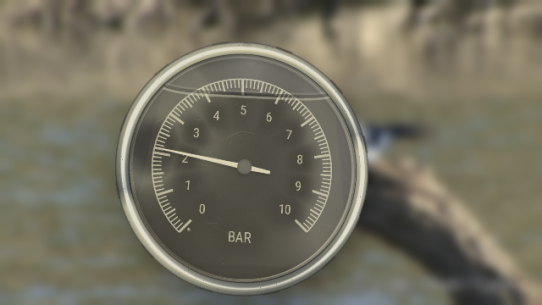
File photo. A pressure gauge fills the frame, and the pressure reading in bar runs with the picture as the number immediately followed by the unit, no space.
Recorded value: 2.1bar
